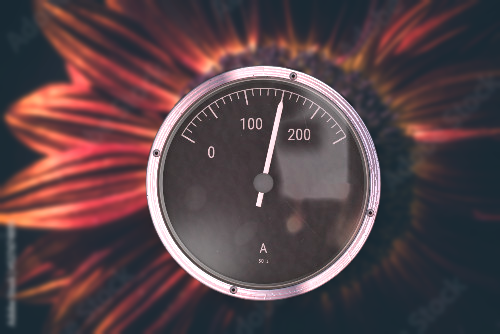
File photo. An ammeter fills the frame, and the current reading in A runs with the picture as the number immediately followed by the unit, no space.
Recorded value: 150A
